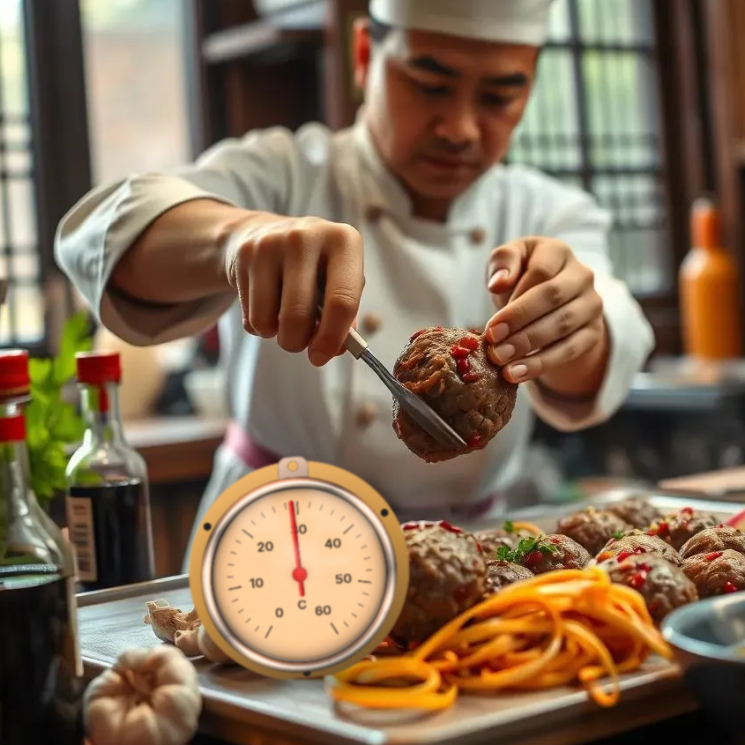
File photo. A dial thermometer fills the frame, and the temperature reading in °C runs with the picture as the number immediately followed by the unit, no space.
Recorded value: 29°C
